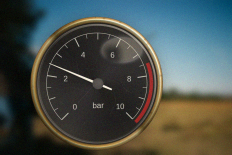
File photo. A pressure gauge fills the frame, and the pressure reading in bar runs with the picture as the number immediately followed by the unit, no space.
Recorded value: 2.5bar
